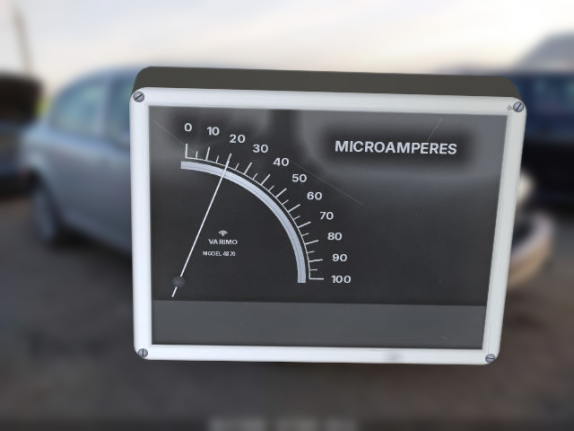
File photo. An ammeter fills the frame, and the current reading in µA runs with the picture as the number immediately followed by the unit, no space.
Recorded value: 20µA
